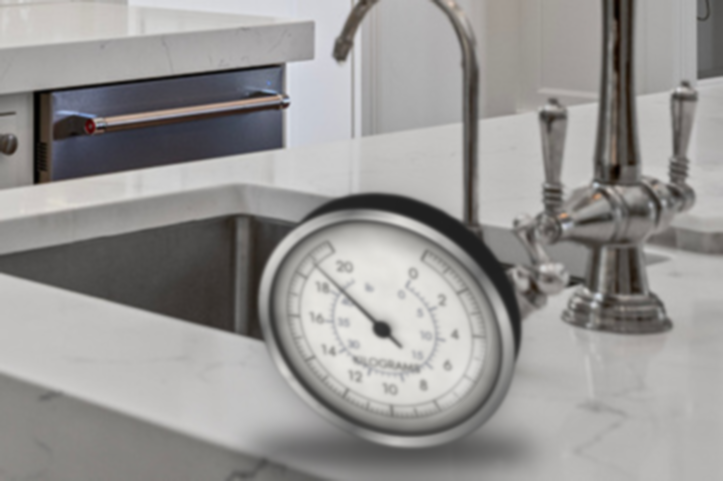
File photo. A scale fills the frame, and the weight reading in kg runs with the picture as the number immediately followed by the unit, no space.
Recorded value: 19kg
